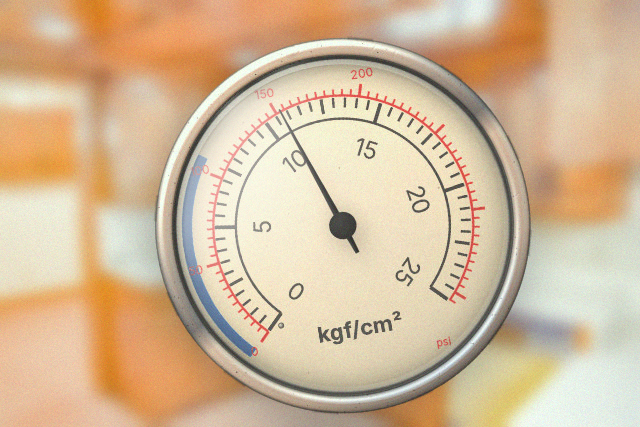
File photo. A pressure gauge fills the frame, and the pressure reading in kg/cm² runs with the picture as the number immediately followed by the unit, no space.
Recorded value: 10.75kg/cm²
